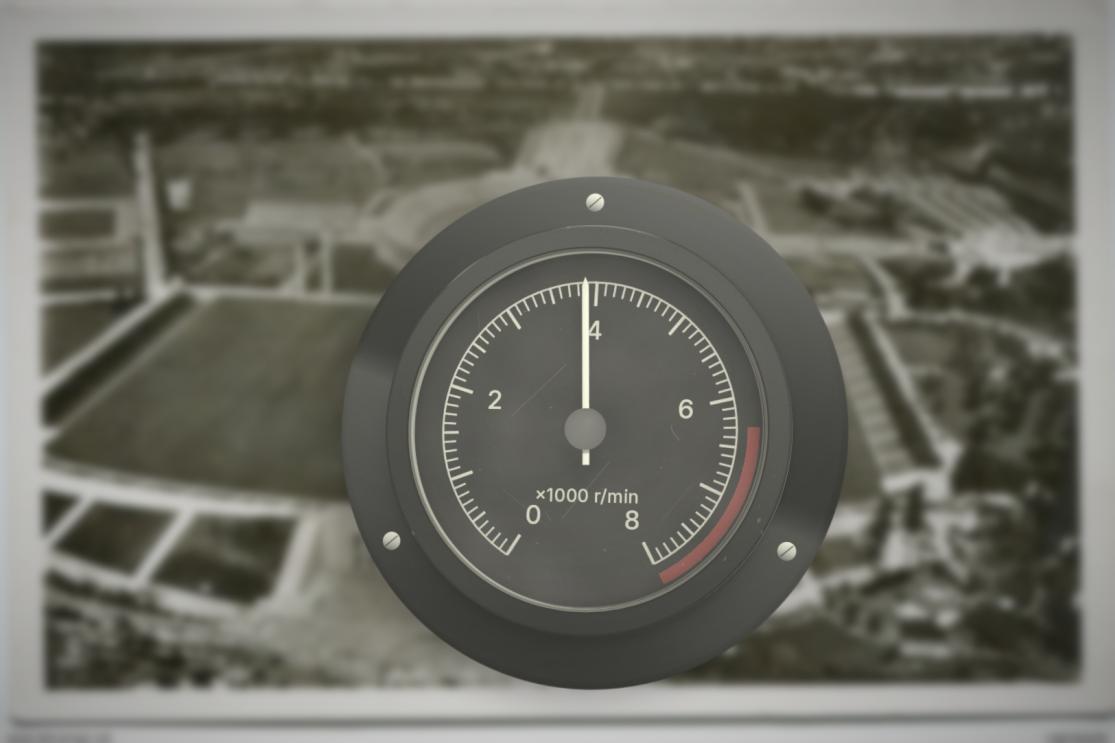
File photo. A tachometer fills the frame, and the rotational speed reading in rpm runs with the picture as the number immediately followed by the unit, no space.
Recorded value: 3900rpm
